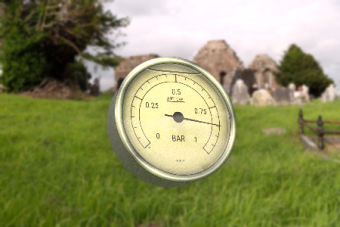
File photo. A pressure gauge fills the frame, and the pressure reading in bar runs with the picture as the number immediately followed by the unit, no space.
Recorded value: 0.85bar
